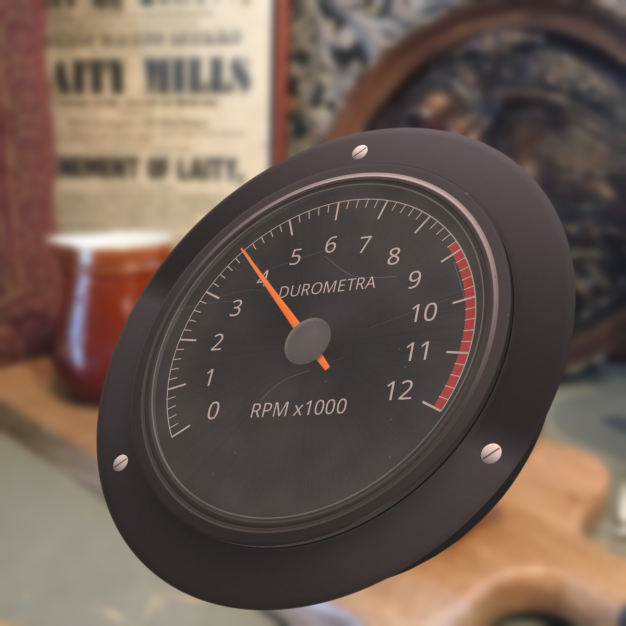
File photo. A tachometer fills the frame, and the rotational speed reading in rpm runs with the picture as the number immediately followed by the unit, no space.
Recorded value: 4000rpm
